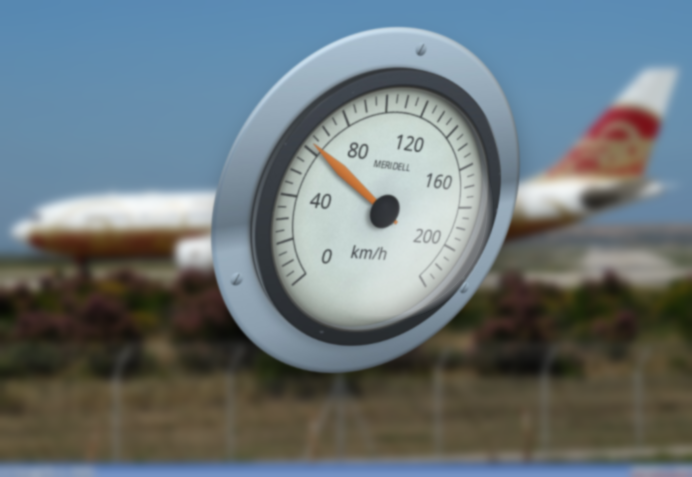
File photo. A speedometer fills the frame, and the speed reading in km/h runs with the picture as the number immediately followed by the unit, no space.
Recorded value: 62.5km/h
